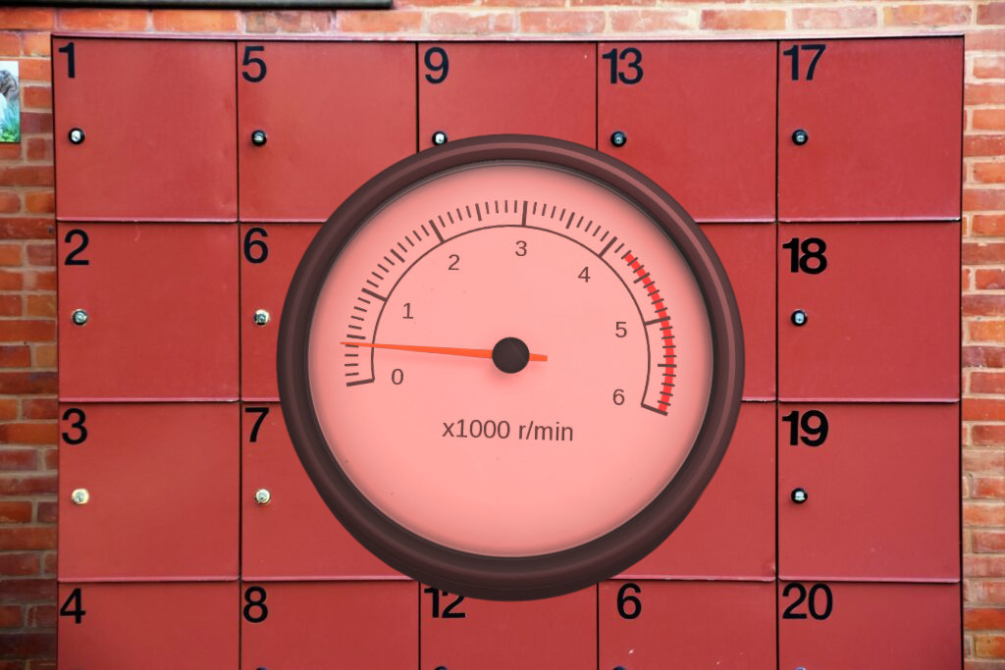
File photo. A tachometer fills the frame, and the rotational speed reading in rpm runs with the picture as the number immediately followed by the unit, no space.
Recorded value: 400rpm
